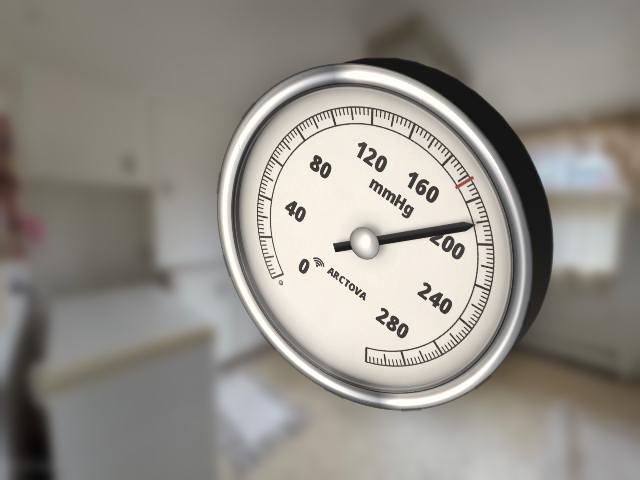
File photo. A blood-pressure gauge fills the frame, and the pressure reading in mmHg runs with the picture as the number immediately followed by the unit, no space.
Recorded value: 190mmHg
